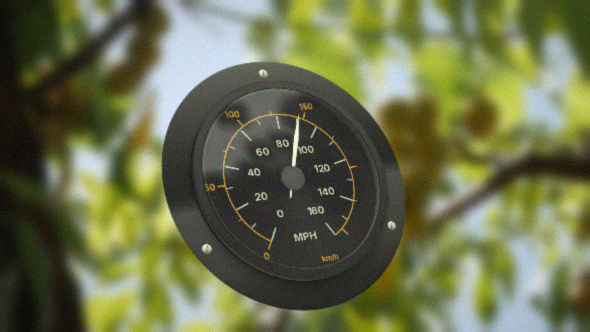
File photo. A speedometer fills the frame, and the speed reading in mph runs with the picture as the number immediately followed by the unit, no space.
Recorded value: 90mph
